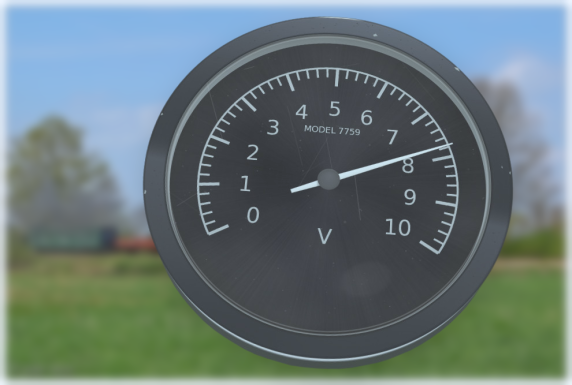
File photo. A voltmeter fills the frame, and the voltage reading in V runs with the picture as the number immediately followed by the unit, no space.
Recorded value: 7.8V
